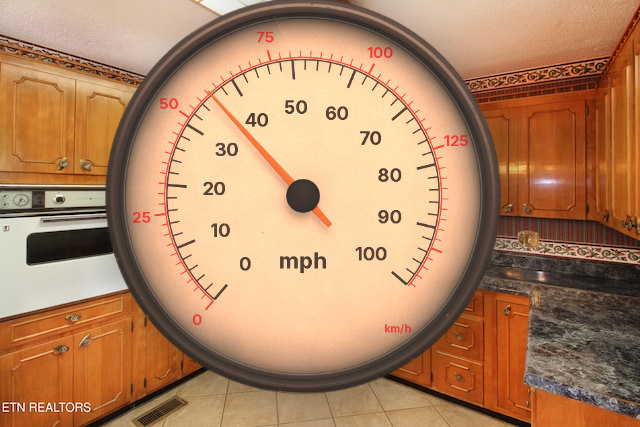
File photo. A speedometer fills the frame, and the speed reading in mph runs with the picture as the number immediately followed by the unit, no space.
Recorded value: 36mph
